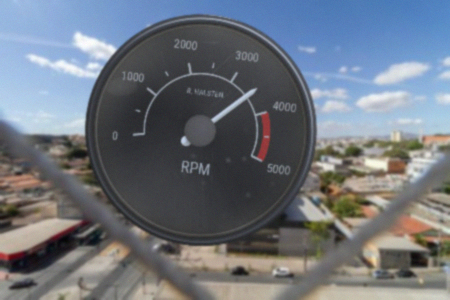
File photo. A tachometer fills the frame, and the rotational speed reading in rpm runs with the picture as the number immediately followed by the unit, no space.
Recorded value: 3500rpm
